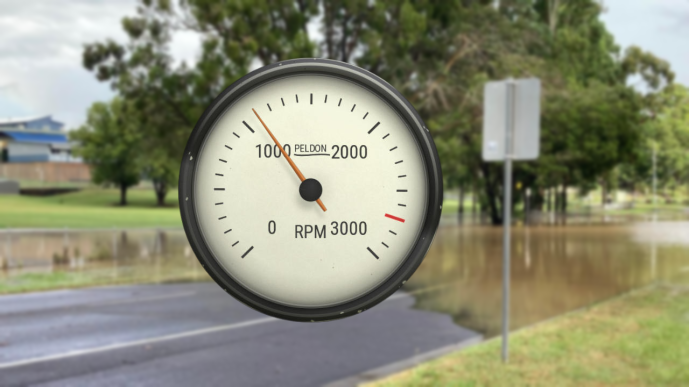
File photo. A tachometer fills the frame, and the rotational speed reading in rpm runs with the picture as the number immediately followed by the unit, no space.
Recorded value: 1100rpm
